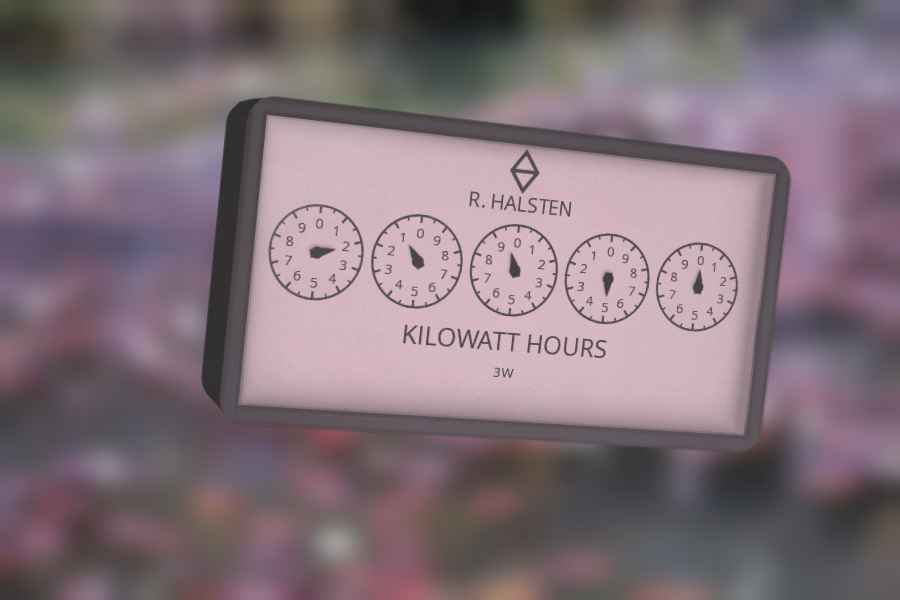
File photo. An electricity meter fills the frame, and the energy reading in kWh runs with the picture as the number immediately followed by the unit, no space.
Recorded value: 20950kWh
